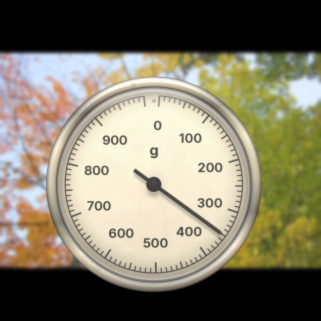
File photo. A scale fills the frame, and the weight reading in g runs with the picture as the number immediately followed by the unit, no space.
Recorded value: 350g
